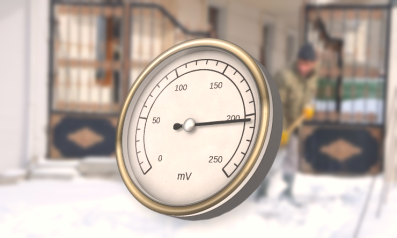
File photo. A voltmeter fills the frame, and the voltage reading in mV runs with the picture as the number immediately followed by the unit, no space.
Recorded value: 205mV
